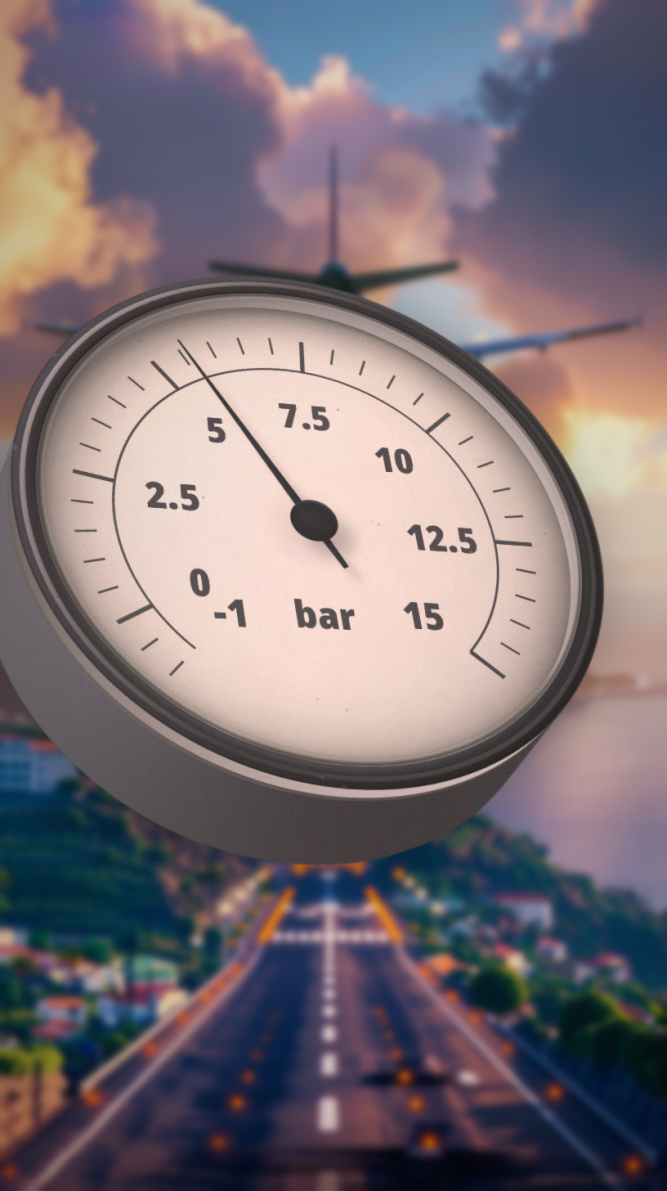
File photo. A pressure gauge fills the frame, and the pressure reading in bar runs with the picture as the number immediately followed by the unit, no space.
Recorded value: 5.5bar
